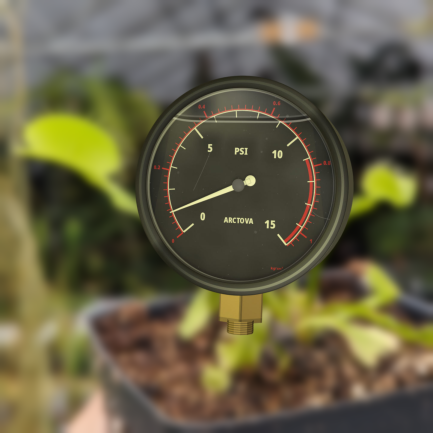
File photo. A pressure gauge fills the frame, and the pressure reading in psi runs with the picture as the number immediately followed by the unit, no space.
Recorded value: 1psi
